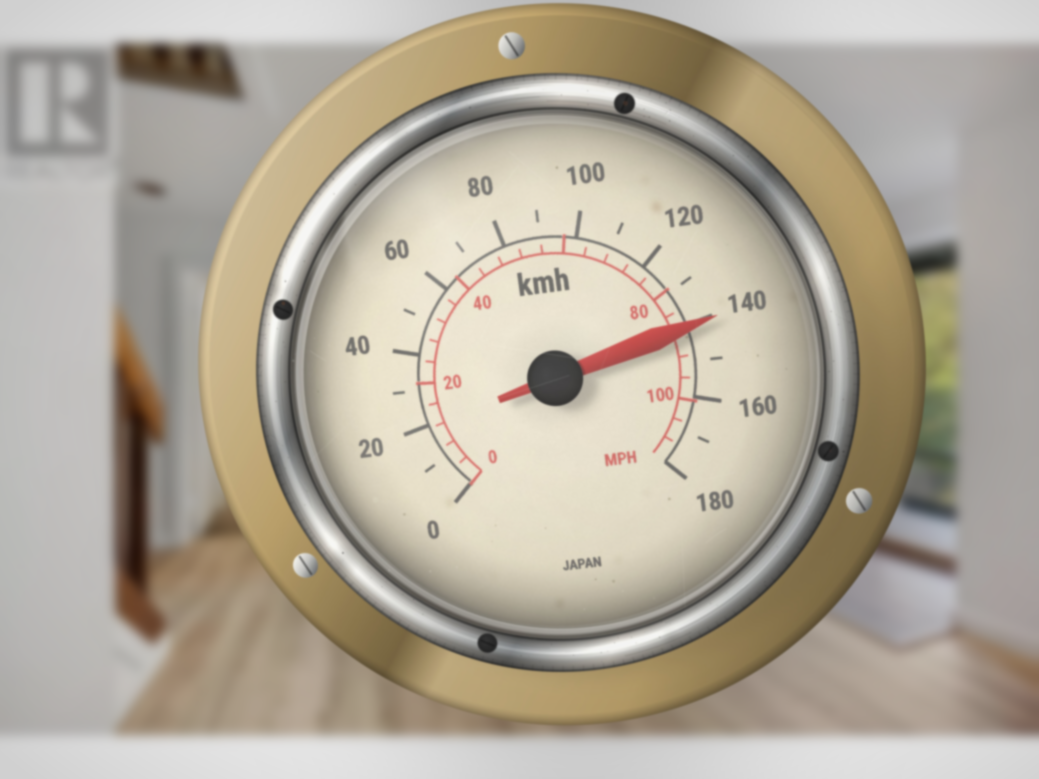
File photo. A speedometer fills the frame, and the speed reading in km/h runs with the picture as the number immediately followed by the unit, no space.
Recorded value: 140km/h
